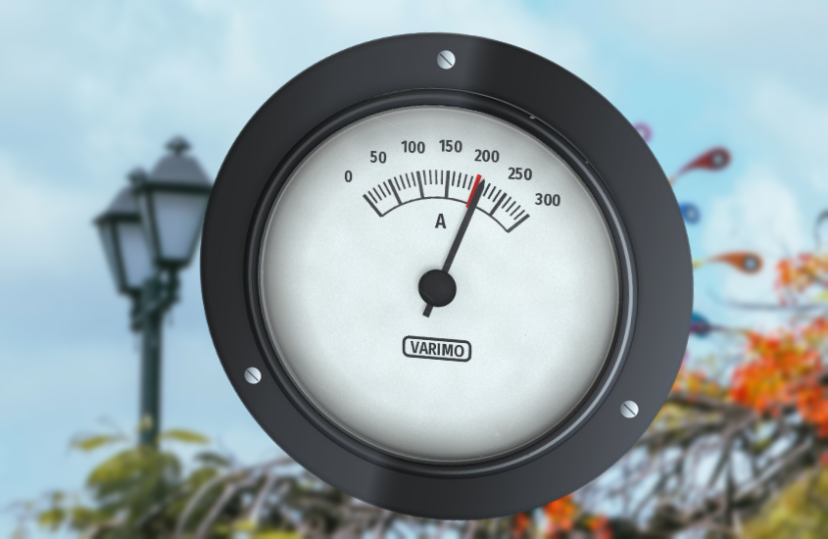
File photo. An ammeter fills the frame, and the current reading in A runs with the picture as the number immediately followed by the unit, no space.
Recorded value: 210A
